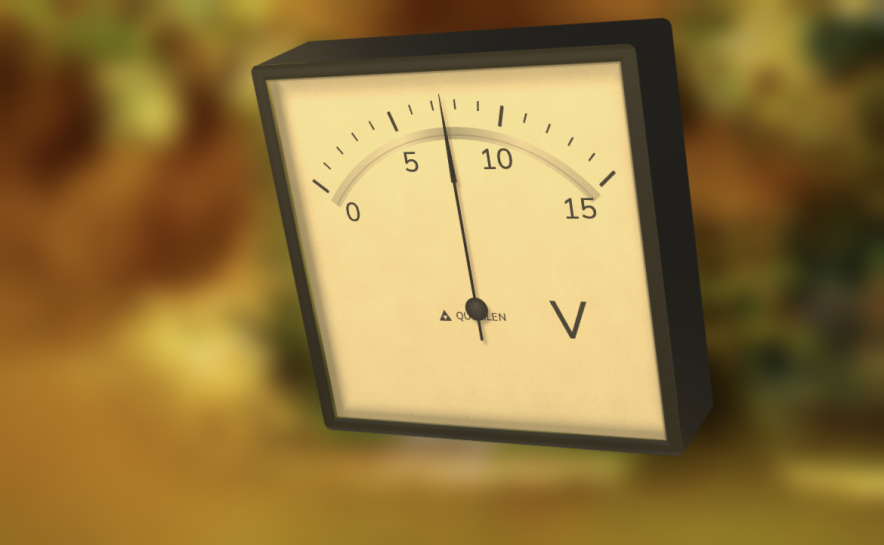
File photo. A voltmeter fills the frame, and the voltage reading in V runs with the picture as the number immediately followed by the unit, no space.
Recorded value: 7.5V
